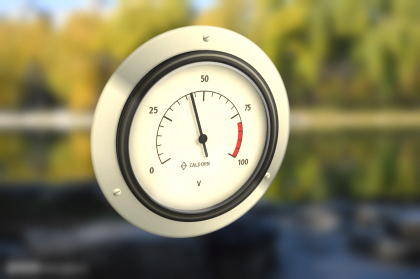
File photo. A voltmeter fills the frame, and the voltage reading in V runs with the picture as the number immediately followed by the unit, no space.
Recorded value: 42.5V
